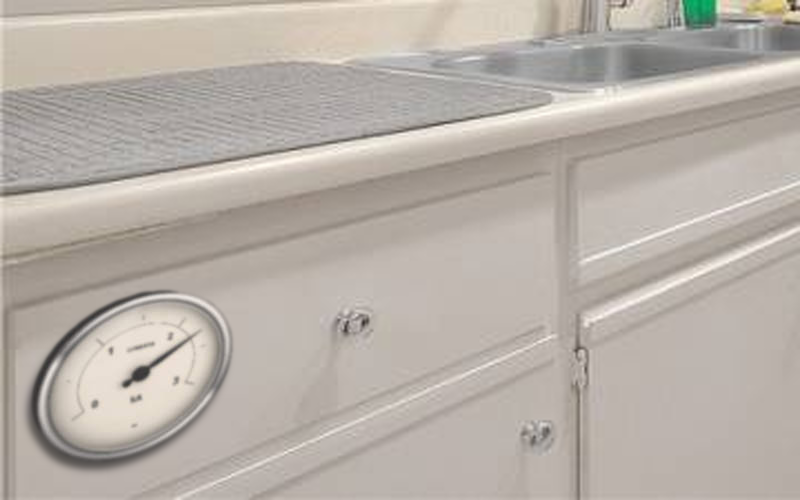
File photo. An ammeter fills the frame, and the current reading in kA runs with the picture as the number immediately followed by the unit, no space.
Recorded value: 2.25kA
